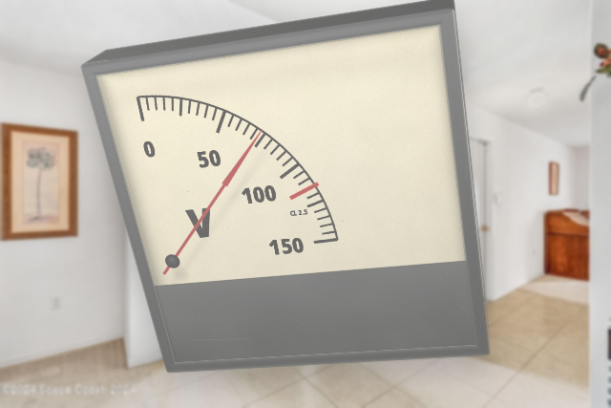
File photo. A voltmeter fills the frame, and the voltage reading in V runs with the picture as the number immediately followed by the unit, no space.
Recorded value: 72.5V
